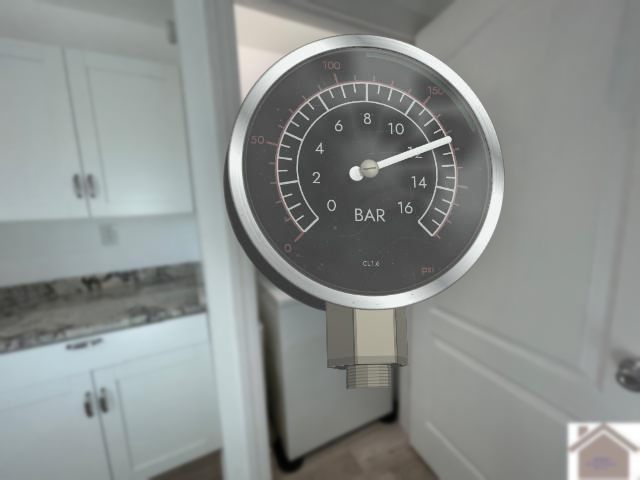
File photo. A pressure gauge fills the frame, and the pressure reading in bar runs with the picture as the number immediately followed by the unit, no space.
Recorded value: 12bar
